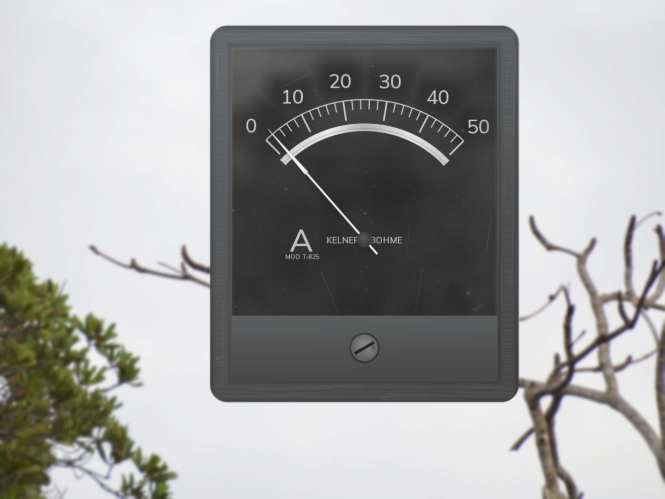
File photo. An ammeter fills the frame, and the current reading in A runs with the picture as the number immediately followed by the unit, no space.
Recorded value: 2A
